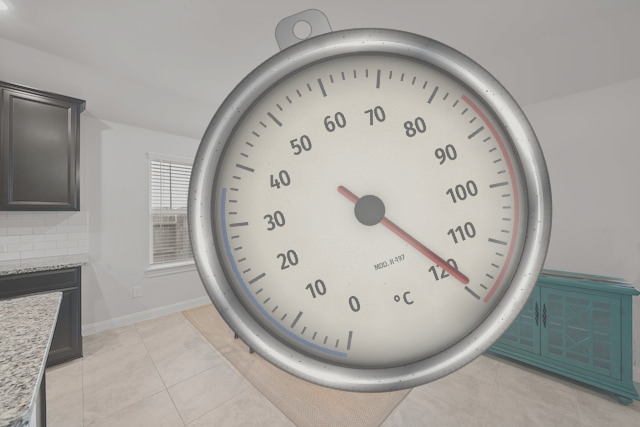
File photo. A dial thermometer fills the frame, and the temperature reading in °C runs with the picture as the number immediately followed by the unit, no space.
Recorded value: 119°C
